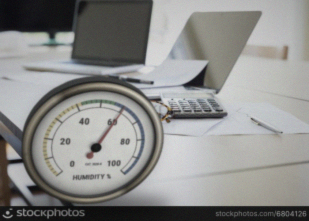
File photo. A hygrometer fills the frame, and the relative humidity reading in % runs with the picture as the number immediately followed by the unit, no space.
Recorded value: 60%
